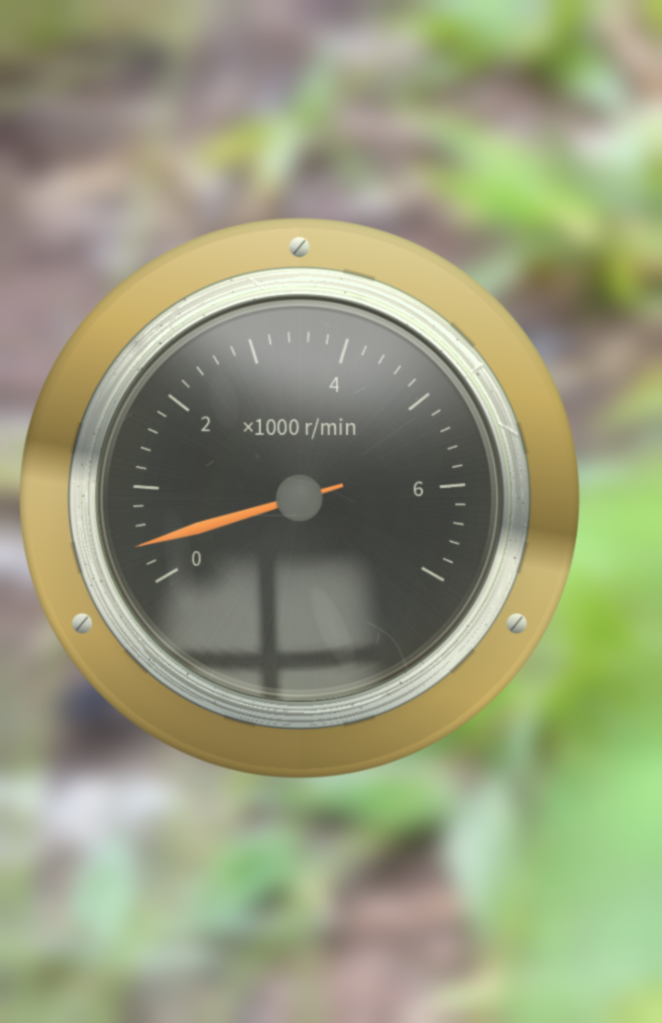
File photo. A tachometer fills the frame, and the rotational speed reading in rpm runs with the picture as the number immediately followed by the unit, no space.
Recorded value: 400rpm
